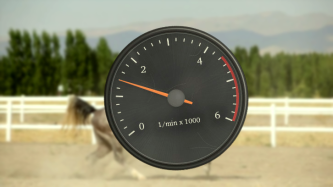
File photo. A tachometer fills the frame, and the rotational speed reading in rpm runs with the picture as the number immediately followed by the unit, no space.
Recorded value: 1400rpm
